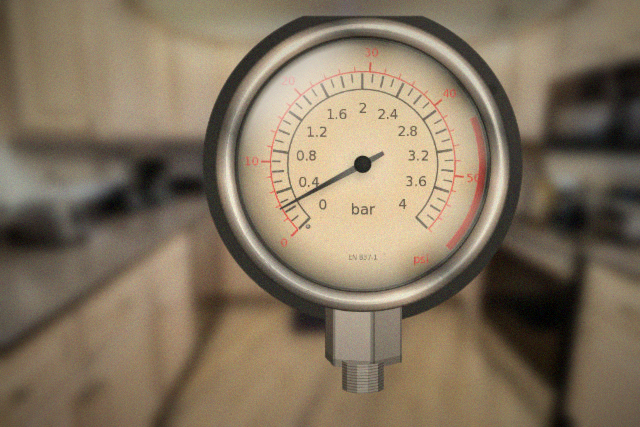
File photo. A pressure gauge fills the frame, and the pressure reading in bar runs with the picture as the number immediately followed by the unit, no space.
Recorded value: 0.25bar
